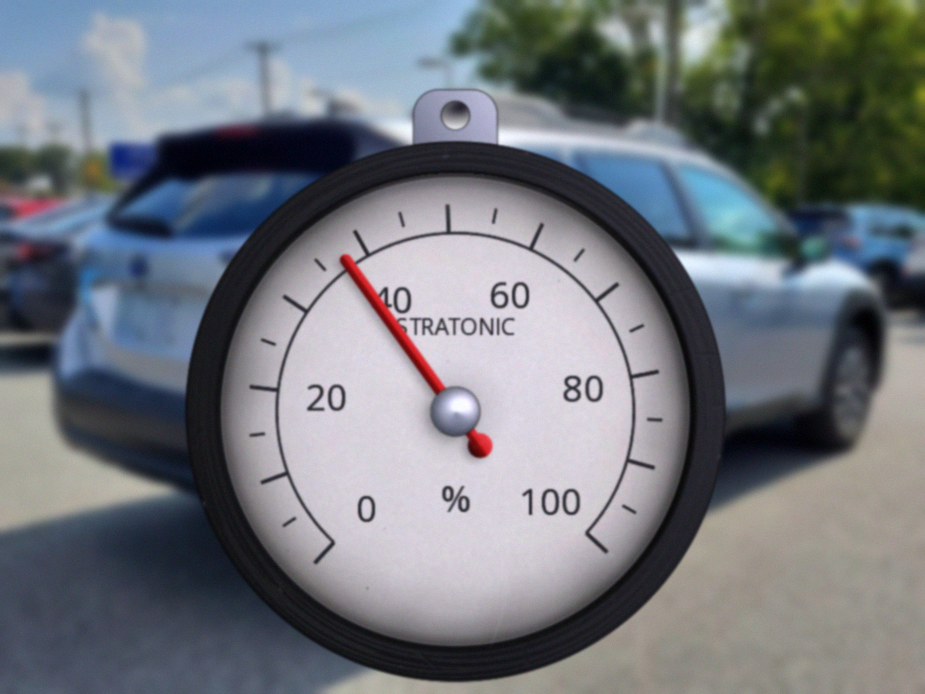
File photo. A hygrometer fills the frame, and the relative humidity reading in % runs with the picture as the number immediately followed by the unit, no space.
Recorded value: 37.5%
